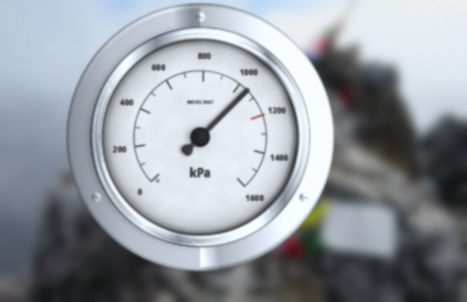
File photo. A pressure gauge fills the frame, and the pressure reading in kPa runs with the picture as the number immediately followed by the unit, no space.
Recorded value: 1050kPa
